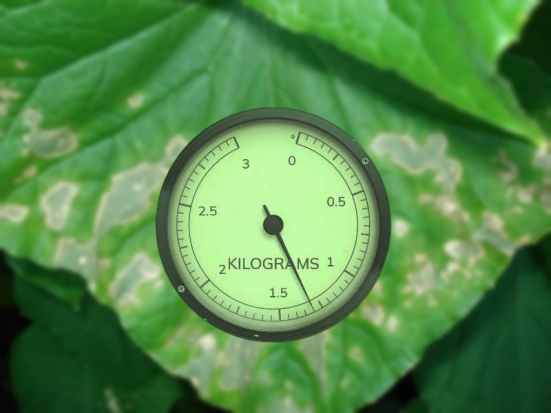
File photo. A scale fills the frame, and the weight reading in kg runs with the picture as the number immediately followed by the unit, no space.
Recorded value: 1.3kg
